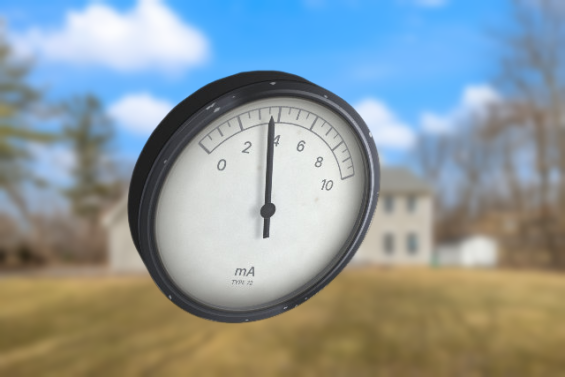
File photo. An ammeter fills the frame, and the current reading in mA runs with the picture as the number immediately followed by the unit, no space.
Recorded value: 3.5mA
